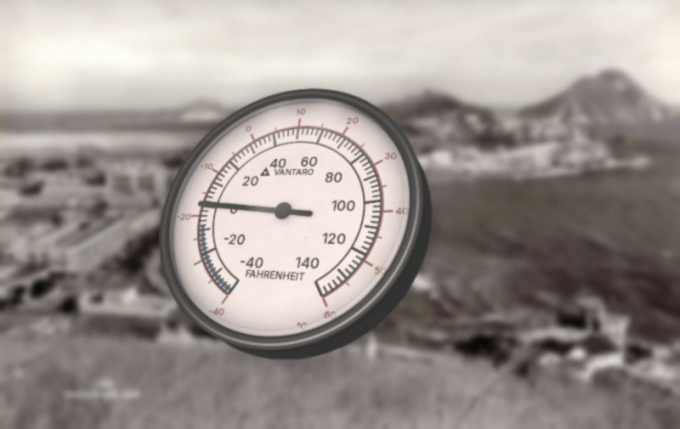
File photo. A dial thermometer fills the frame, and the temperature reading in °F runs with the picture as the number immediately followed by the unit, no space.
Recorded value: 0°F
